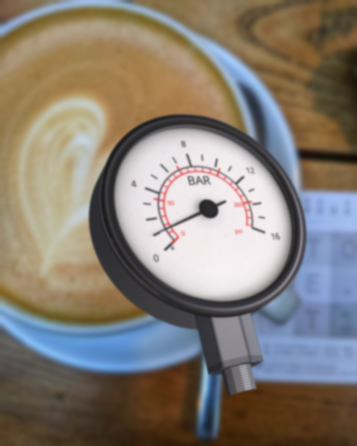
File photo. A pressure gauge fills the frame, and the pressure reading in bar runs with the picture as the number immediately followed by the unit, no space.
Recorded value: 1bar
